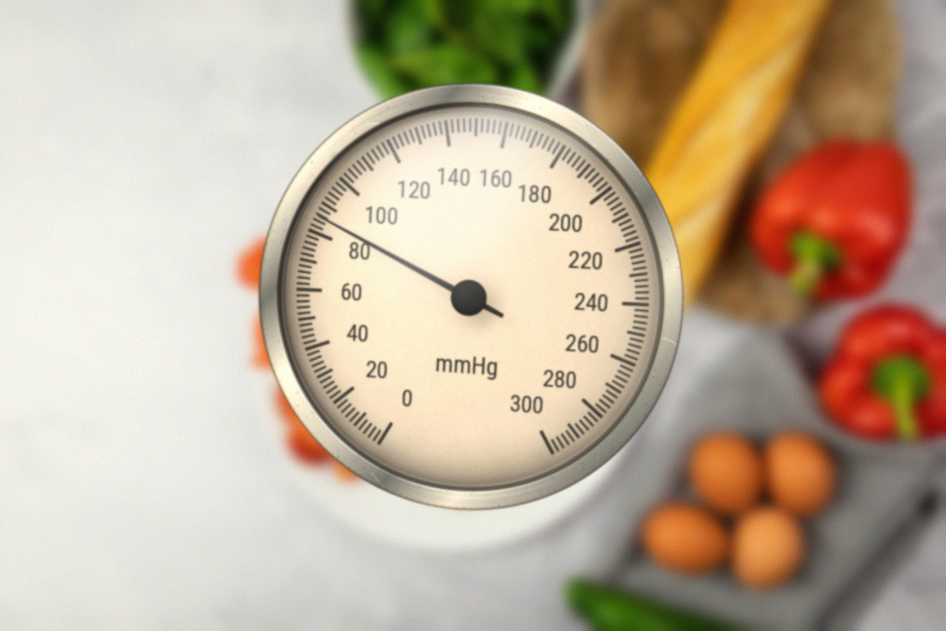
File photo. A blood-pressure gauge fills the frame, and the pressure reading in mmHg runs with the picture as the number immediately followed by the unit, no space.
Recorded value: 86mmHg
